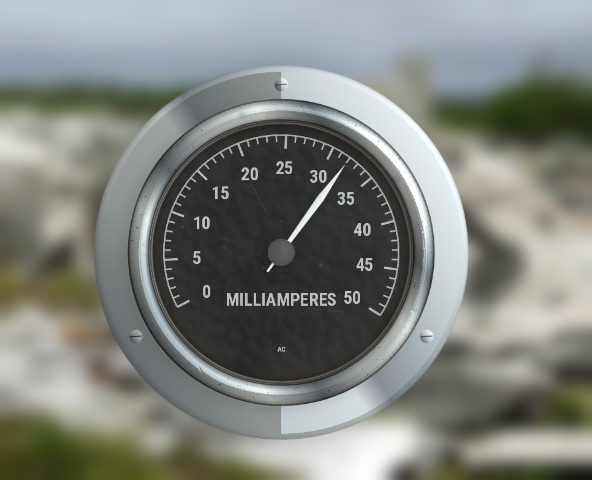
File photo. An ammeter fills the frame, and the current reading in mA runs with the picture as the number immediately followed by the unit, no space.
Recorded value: 32mA
